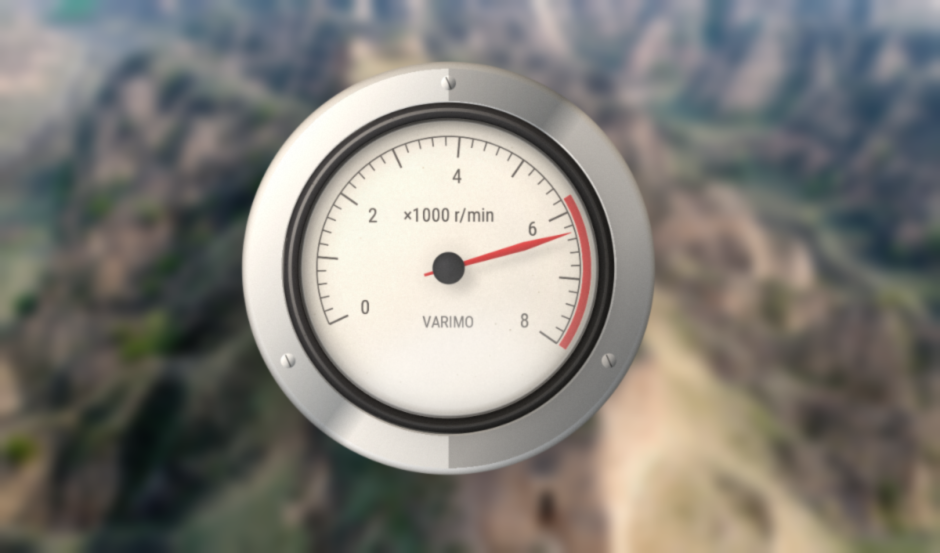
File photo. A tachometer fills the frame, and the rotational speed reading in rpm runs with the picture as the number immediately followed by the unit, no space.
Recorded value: 6300rpm
